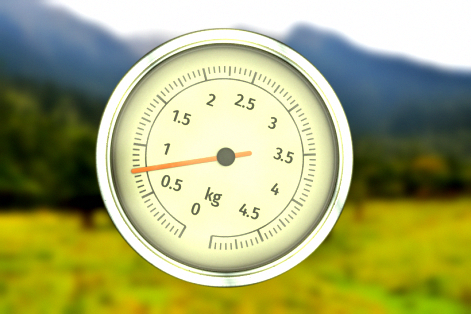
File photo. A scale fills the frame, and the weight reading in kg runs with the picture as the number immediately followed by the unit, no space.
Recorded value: 0.75kg
